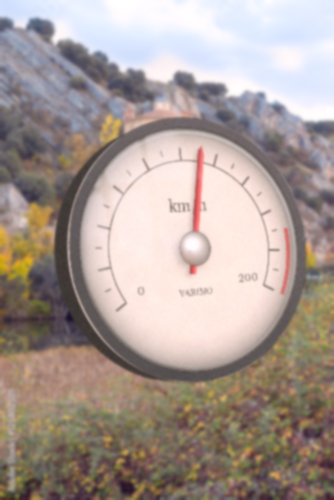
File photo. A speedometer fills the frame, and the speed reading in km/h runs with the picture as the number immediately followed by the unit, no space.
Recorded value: 110km/h
